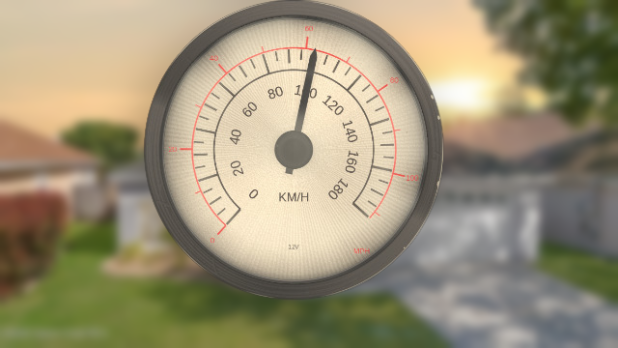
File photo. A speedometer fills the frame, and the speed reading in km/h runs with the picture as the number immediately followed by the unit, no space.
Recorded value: 100km/h
